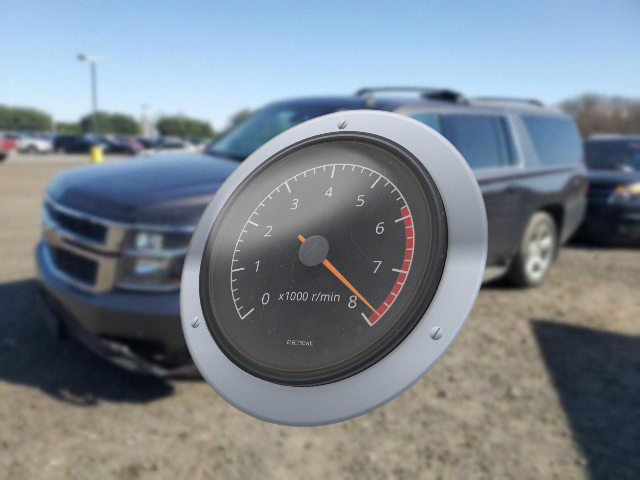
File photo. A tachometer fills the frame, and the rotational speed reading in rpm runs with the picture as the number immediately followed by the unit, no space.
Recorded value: 7800rpm
